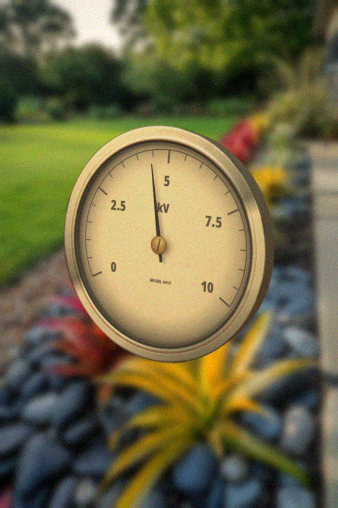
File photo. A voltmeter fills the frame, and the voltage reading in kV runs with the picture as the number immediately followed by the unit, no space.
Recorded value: 4.5kV
